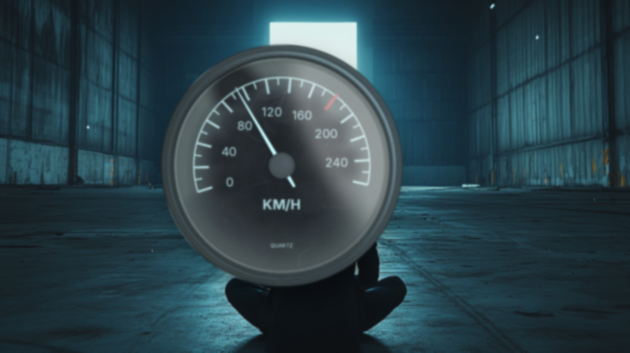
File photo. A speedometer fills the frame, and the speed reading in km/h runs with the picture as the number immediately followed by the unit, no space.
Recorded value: 95km/h
